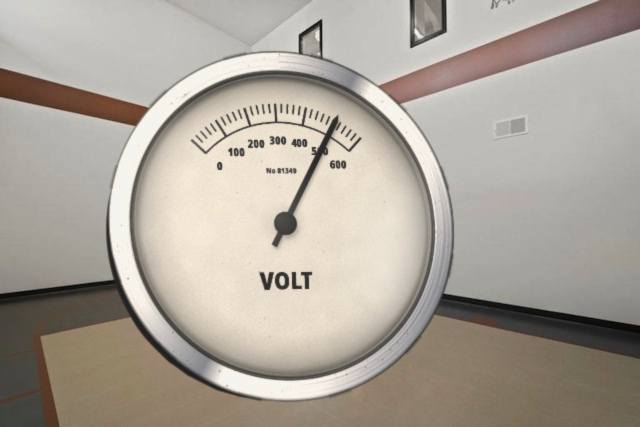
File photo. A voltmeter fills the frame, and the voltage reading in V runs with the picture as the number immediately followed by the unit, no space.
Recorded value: 500V
